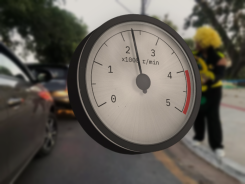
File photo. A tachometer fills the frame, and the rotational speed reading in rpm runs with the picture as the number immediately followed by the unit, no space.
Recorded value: 2250rpm
